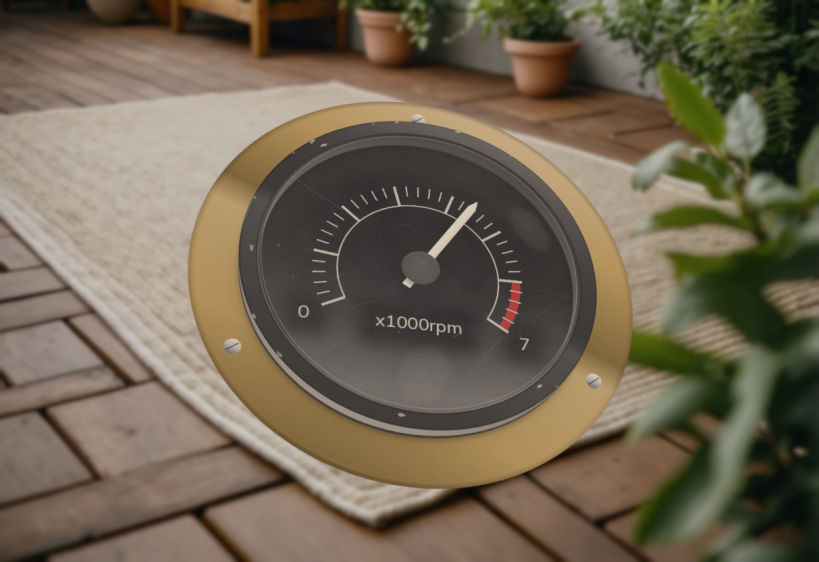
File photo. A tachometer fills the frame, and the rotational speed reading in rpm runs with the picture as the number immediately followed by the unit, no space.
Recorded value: 4400rpm
